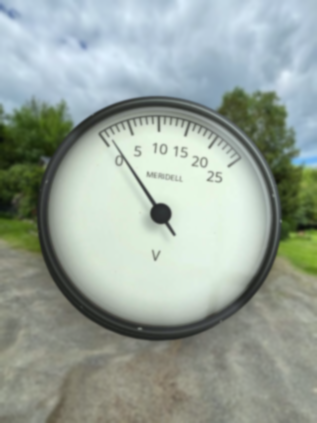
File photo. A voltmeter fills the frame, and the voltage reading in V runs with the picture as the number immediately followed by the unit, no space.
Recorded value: 1V
